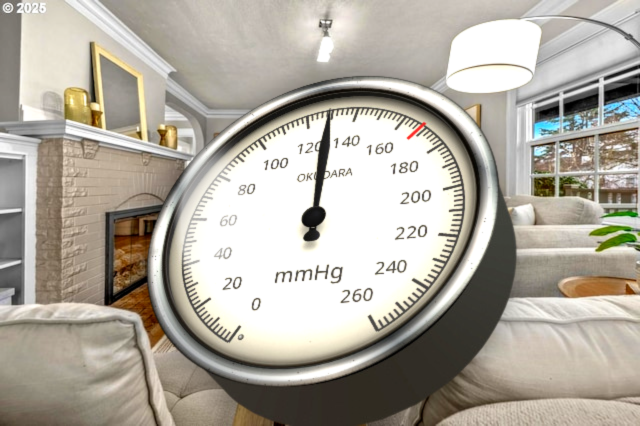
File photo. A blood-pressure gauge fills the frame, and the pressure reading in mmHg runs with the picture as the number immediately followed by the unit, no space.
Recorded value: 130mmHg
